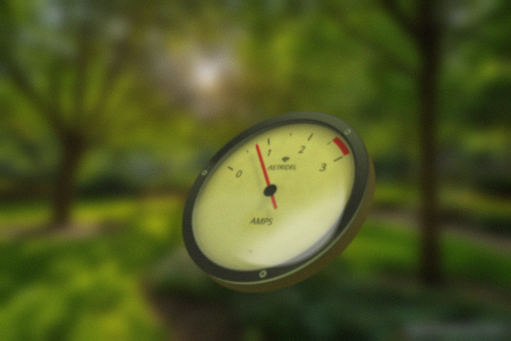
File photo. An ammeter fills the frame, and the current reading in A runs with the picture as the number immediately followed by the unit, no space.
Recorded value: 0.75A
